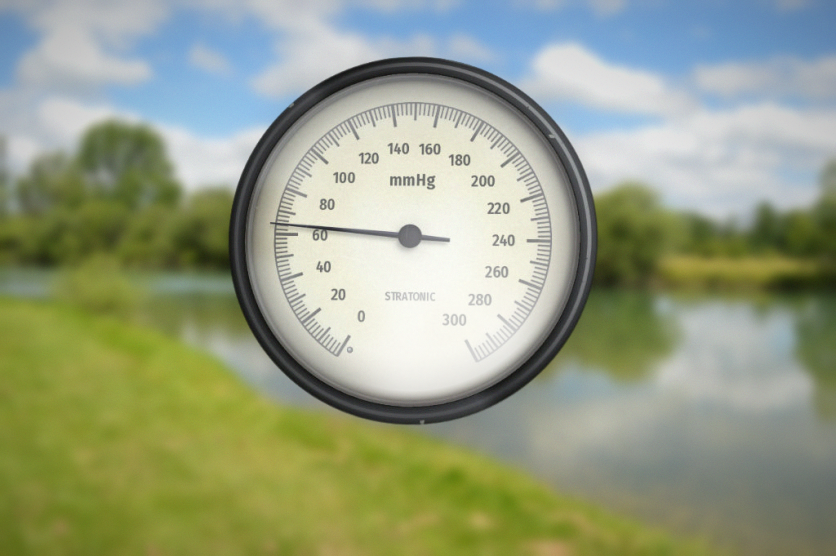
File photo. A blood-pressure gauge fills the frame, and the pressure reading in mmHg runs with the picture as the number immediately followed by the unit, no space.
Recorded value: 64mmHg
